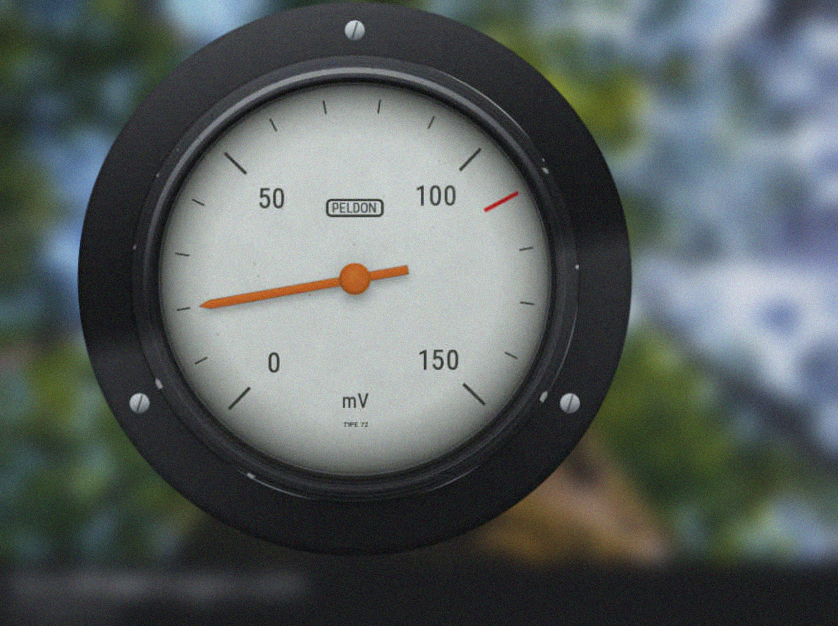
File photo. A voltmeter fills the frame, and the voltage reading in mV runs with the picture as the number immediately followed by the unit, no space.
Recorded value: 20mV
